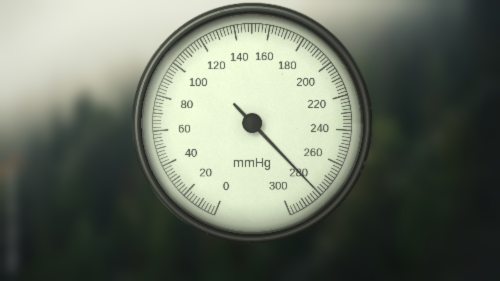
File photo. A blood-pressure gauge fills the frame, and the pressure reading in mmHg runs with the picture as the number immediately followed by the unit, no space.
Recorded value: 280mmHg
